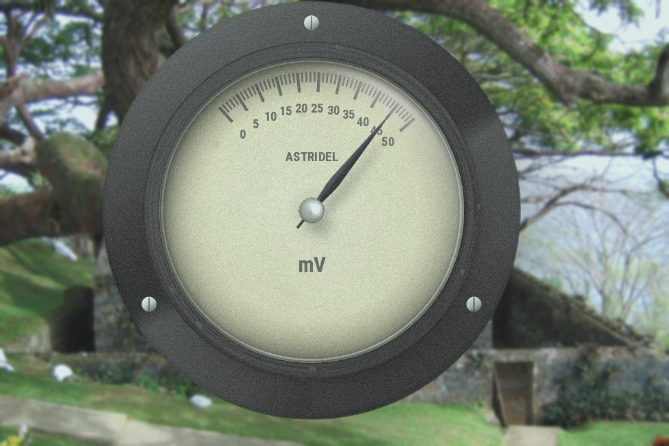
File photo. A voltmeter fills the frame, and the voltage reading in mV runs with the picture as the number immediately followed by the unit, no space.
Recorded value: 45mV
